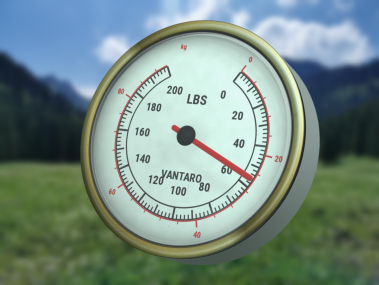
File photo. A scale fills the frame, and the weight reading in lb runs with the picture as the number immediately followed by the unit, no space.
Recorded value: 56lb
